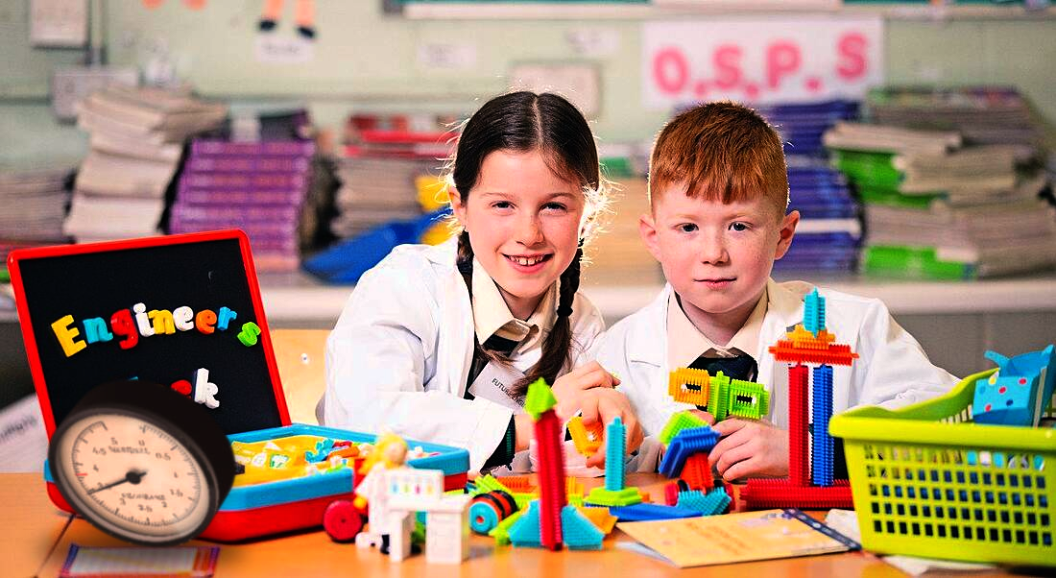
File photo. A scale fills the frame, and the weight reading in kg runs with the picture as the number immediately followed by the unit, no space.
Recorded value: 3.5kg
